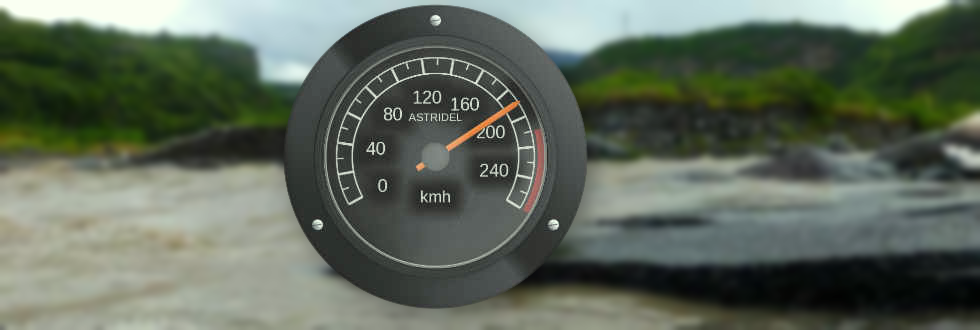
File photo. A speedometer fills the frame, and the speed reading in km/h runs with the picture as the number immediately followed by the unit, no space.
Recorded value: 190km/h
